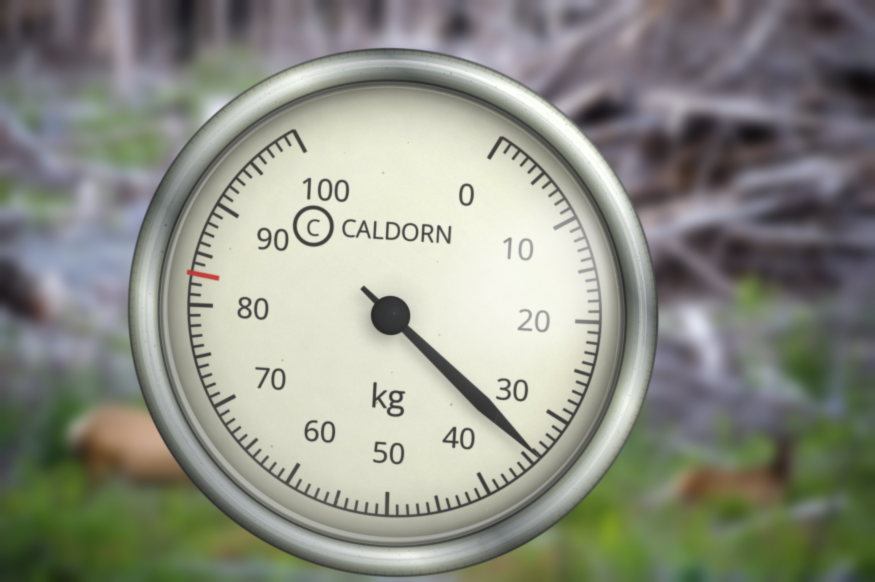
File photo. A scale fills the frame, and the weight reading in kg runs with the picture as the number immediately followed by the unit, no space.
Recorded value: 34kg
